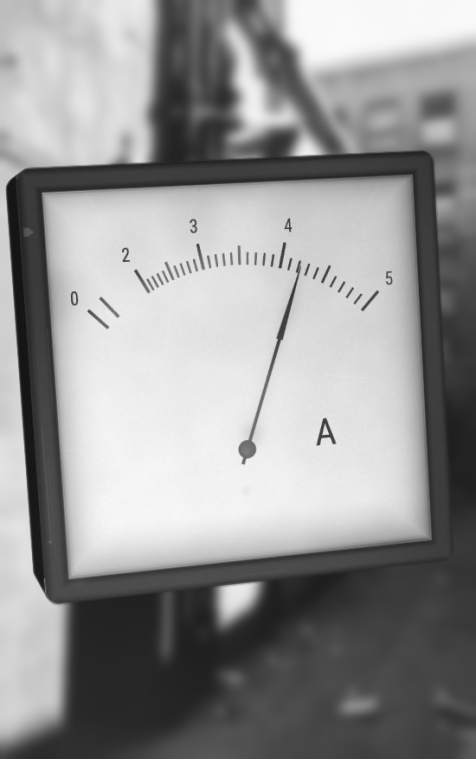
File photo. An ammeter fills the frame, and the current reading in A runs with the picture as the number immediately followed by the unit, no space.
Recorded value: 4.2A
